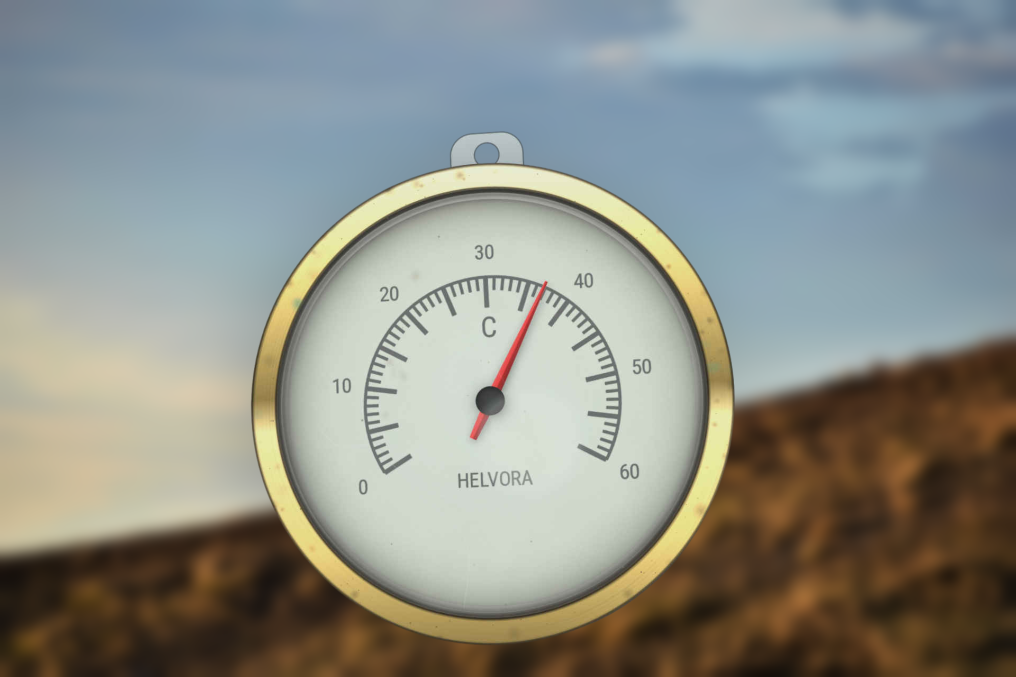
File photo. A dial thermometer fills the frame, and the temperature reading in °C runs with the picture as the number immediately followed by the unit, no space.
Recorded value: 37°C
